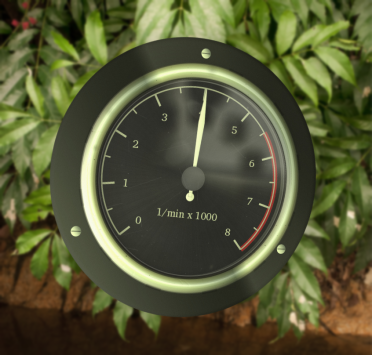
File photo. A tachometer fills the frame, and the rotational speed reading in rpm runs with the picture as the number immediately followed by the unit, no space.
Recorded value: 4000rpm
